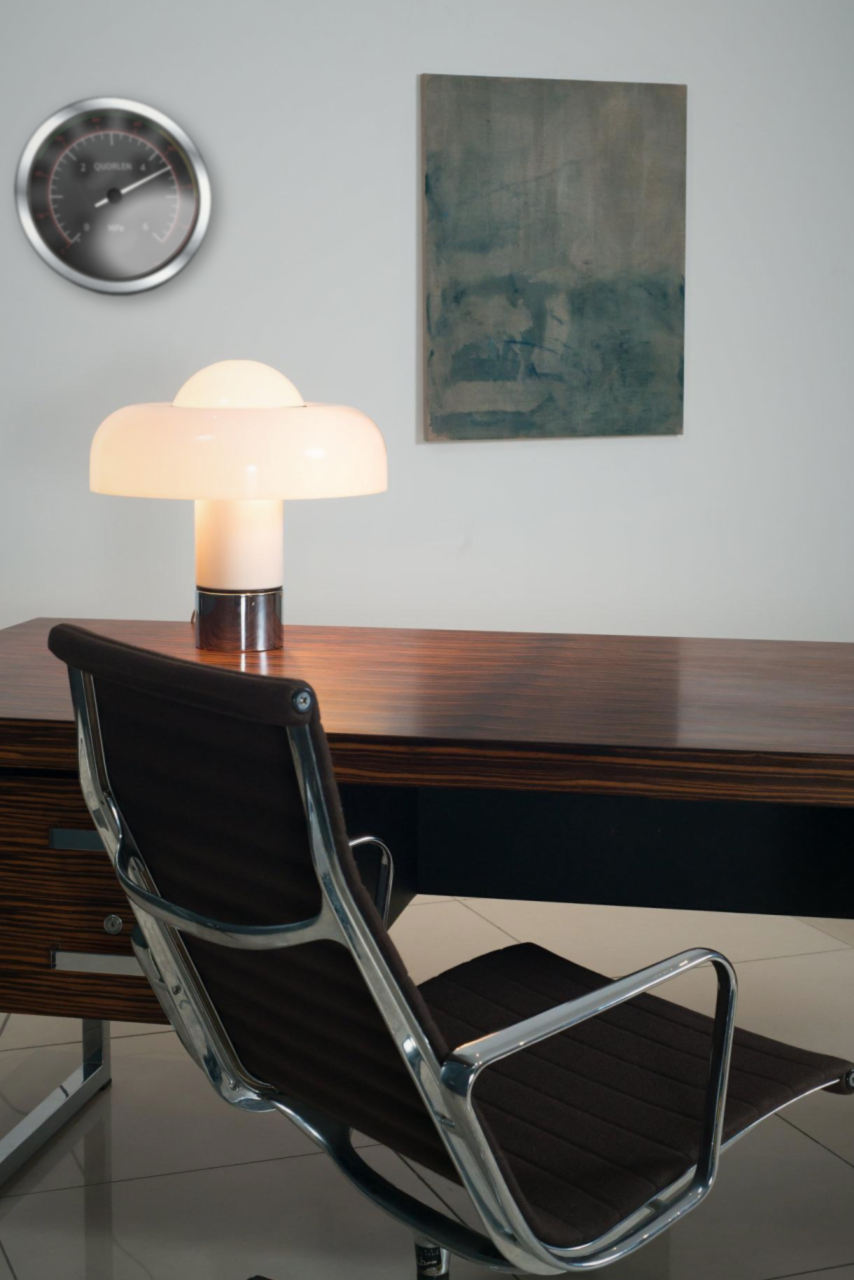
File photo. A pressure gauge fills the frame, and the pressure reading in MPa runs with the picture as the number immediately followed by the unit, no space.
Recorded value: 4.4MPa
